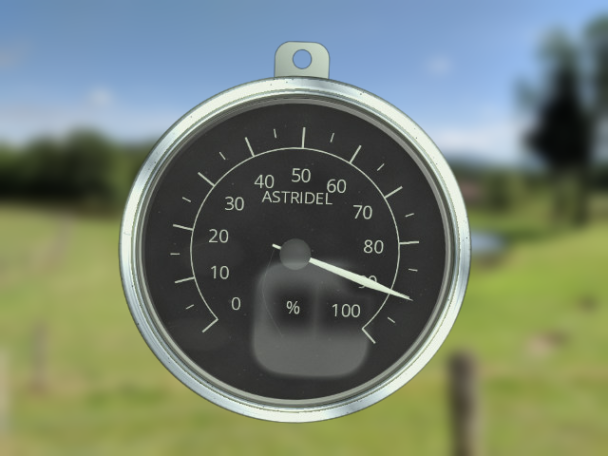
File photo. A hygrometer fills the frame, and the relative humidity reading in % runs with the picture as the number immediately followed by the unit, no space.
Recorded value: 90%
